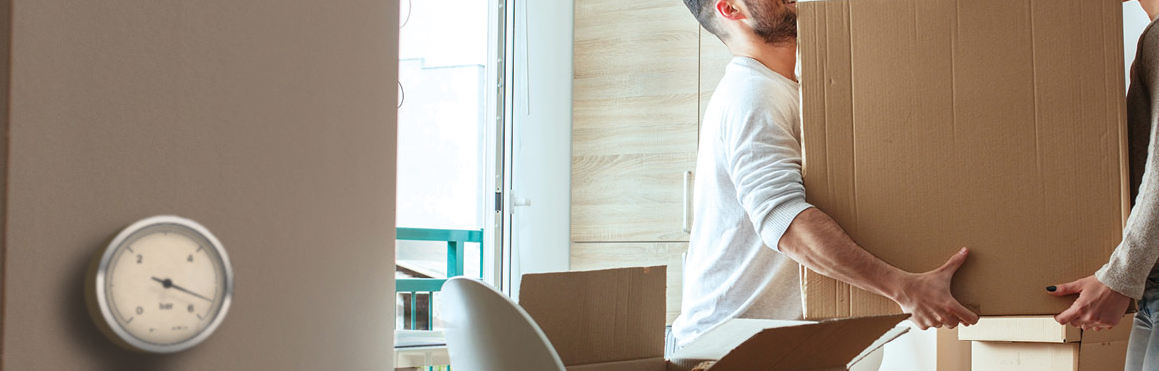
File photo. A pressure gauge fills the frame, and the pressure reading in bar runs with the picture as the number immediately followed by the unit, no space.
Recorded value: 5.5bar
